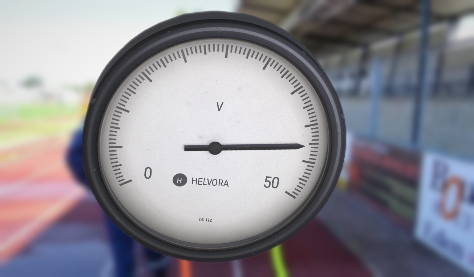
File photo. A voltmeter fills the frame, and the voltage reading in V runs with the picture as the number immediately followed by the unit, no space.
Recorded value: 42.5V
